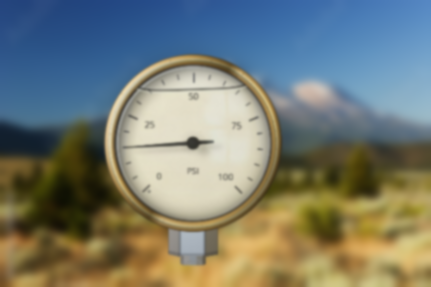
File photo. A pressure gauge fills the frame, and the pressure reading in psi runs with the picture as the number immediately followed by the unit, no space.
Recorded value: 15psi
